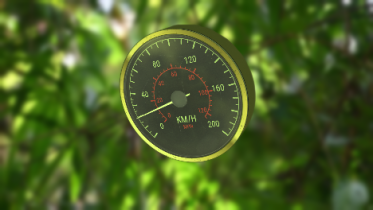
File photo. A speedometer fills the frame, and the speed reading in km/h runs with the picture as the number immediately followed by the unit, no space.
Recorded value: 20km/h
